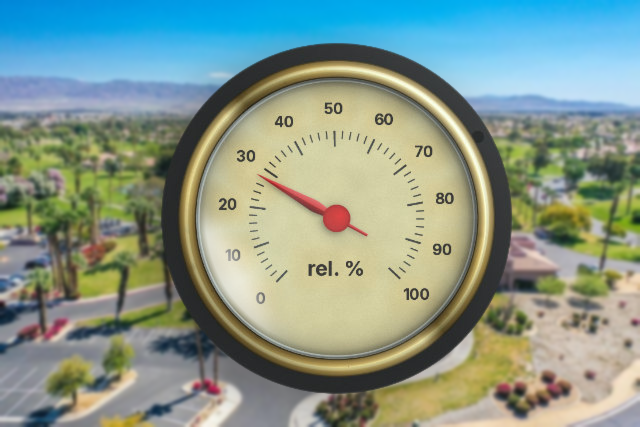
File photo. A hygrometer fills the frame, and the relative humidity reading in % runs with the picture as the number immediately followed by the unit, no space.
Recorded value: 28%
